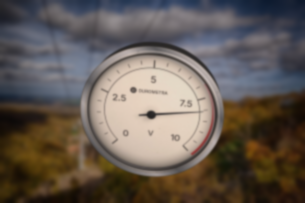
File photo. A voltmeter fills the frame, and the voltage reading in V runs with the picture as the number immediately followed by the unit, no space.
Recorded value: 8V
